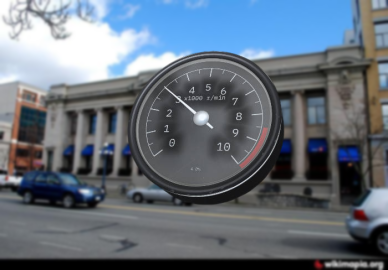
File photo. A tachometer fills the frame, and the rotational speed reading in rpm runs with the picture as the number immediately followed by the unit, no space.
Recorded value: 3000rpm
